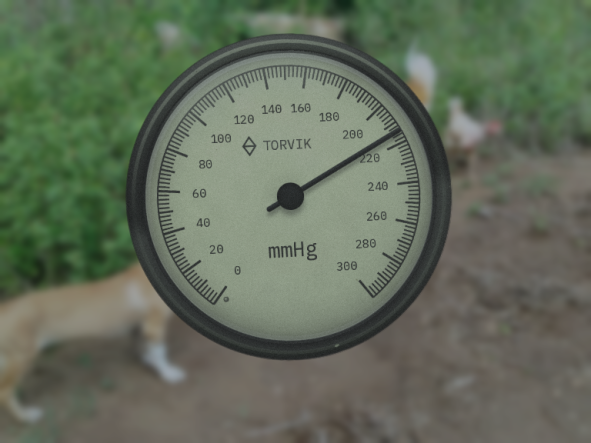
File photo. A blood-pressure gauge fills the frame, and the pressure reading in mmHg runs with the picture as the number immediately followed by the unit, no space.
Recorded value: 214mmHg
